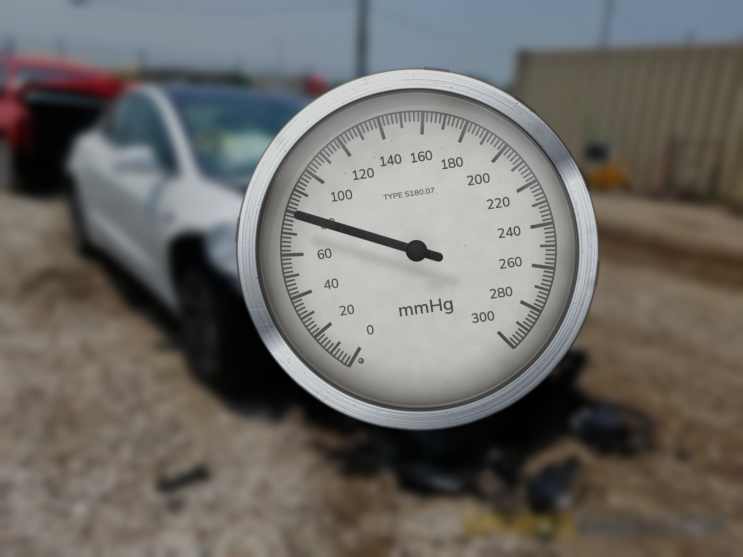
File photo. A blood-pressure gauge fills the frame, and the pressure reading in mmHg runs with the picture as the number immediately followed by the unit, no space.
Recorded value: 80mmHg
